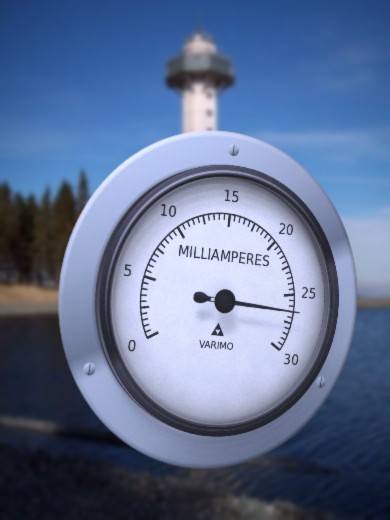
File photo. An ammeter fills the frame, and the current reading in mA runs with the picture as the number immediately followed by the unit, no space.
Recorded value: 26.5mA
